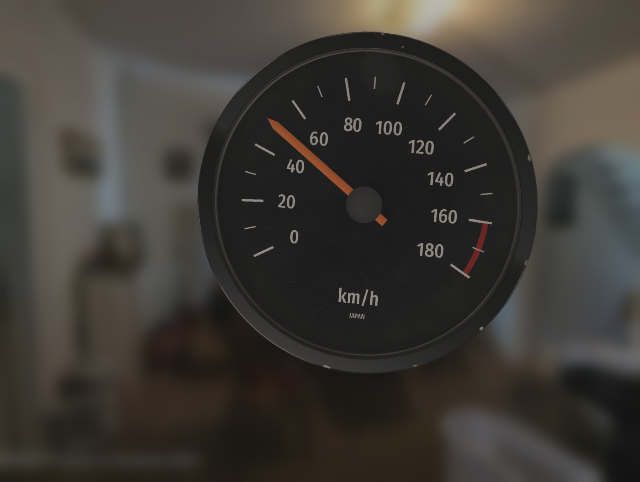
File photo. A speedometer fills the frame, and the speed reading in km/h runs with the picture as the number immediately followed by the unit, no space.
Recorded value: 50km/h
